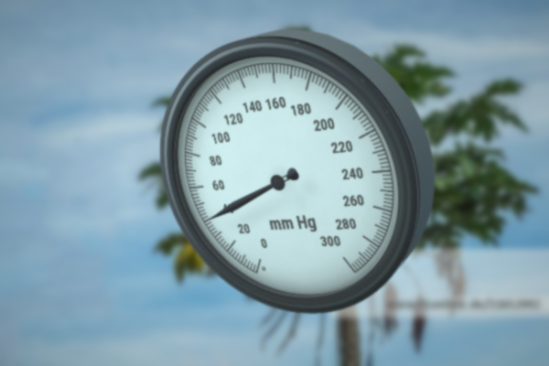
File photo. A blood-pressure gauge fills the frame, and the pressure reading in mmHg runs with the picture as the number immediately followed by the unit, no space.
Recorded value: 40mmHg
